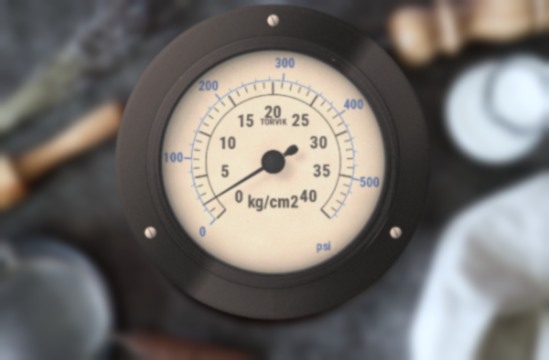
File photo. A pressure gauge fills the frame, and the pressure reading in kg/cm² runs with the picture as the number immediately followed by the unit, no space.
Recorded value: 2kg/cm²
